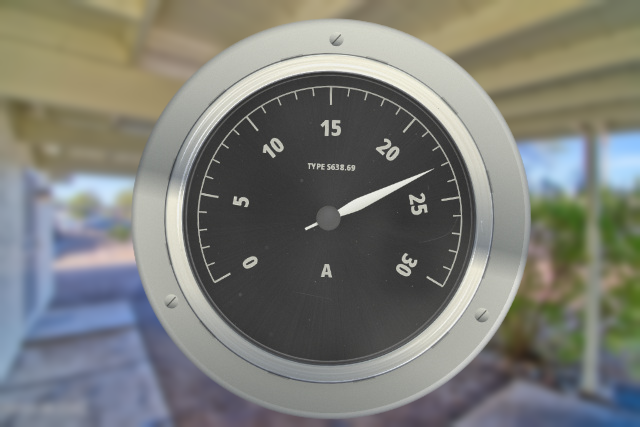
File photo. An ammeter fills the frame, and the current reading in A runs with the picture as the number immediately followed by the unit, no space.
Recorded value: 23A
